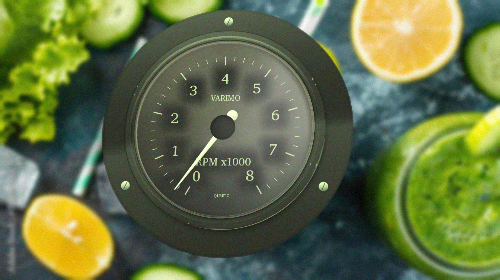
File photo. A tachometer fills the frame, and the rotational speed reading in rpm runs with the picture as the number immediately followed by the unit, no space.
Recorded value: 200rpm
